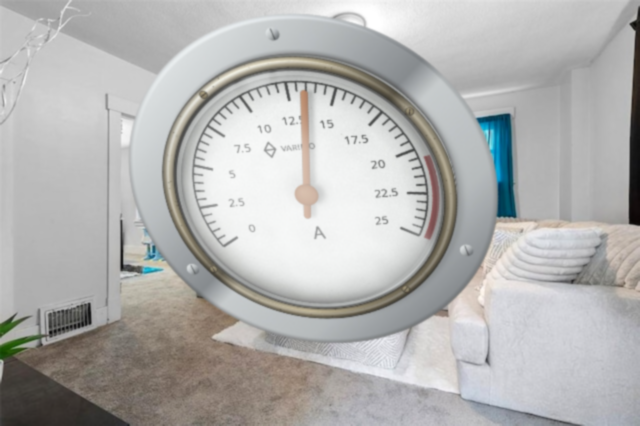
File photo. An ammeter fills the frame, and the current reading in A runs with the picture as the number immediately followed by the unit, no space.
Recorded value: 13.5A
